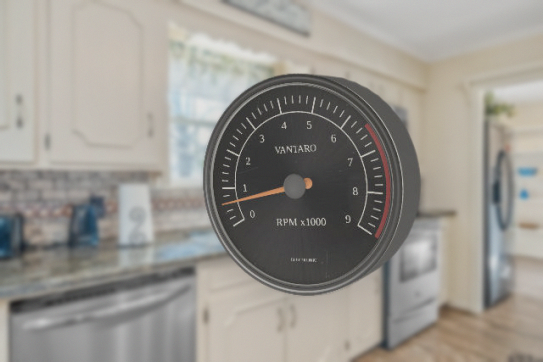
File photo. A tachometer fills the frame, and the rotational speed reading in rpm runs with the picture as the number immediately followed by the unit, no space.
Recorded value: 600rpm
